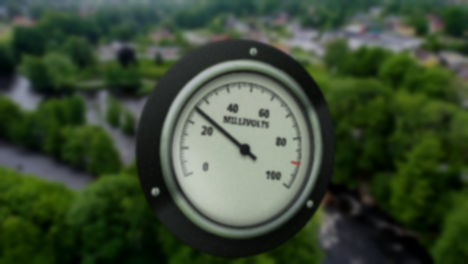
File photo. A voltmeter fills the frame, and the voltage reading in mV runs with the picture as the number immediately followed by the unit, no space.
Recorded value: 25mV
